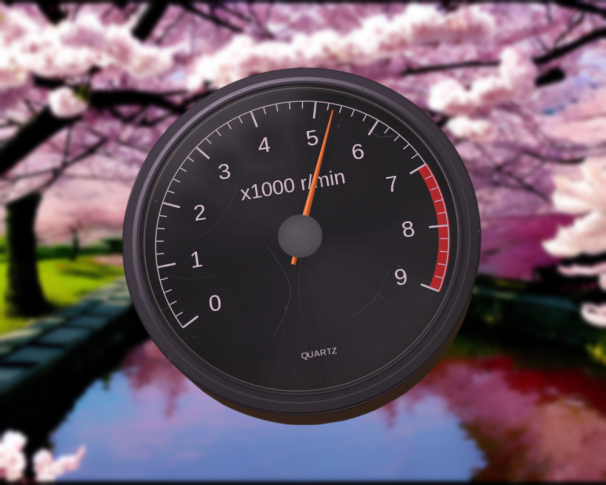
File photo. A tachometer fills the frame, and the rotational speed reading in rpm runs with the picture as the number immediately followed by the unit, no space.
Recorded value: 5300rpm
